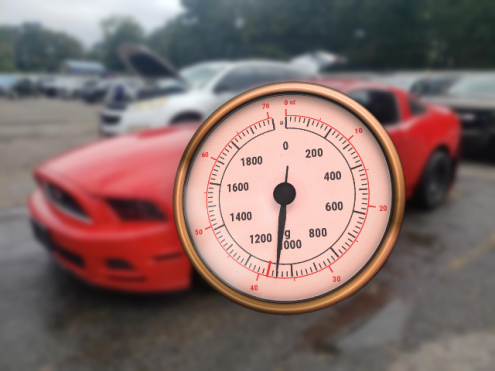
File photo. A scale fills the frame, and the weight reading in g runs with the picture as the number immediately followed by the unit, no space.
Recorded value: 1060g
